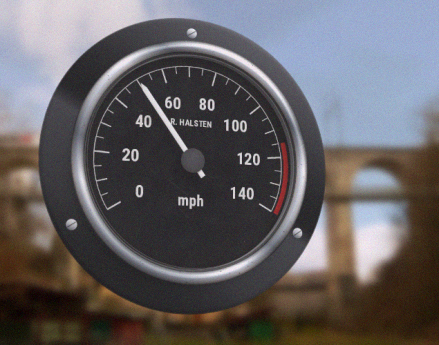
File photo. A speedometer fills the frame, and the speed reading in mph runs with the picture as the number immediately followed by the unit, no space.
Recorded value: 50mph
